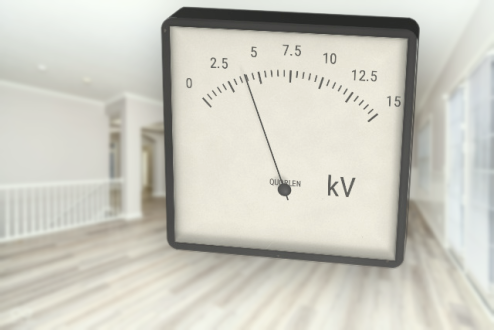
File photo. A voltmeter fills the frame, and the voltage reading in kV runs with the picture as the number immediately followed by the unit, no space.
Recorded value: 4kV
